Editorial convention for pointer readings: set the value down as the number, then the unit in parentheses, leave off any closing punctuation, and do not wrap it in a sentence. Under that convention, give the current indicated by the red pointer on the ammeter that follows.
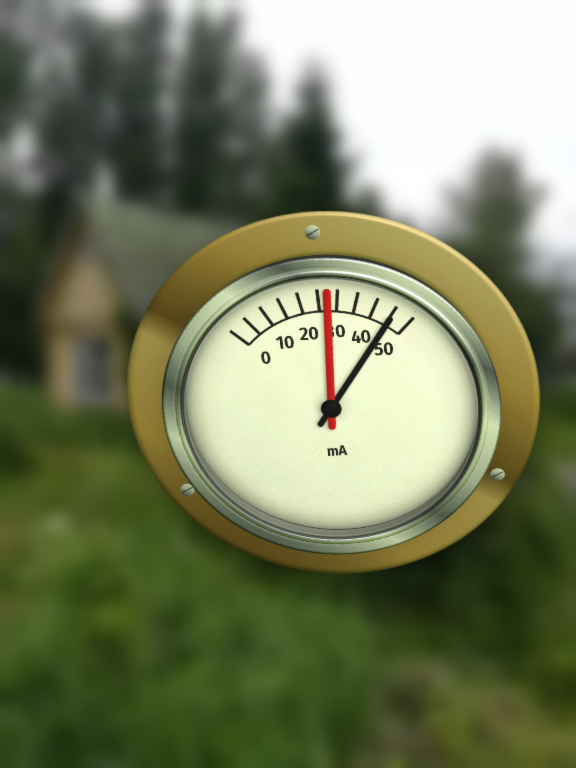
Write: 27.5 (mA)
